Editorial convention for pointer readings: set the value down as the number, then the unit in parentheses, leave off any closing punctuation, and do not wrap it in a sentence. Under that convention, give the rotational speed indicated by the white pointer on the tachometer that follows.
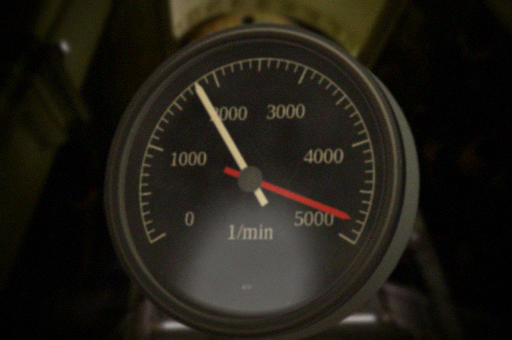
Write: 1800 (rpm)
